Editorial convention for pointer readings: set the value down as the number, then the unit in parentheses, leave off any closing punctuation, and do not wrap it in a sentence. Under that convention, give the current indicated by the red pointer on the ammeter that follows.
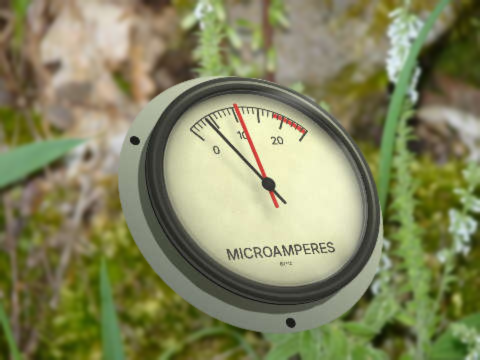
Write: 10 (µA)
